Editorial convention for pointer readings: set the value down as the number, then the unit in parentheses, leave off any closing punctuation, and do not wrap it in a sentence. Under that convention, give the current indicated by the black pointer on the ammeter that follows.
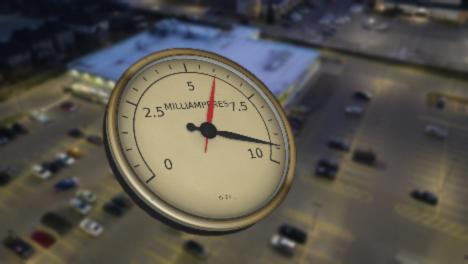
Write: 9.5 (mA)
